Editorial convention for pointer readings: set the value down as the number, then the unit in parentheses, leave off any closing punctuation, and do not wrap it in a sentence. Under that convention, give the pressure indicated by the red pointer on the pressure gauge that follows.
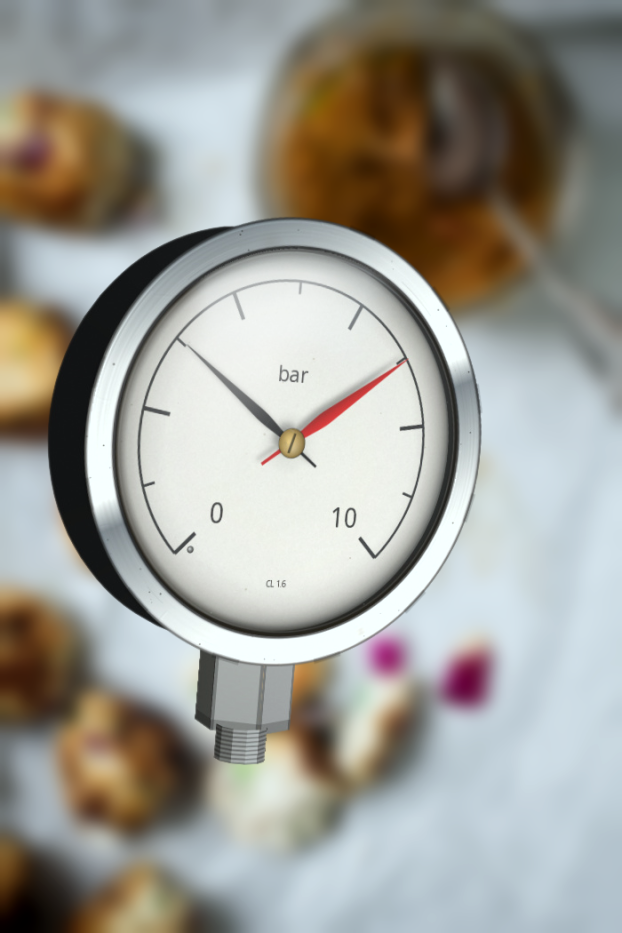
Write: 7 (bar)
